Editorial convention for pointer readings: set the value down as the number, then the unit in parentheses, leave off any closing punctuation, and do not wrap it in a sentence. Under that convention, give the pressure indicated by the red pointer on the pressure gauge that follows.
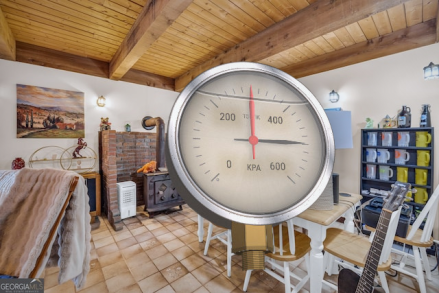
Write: 300 (kPa)
